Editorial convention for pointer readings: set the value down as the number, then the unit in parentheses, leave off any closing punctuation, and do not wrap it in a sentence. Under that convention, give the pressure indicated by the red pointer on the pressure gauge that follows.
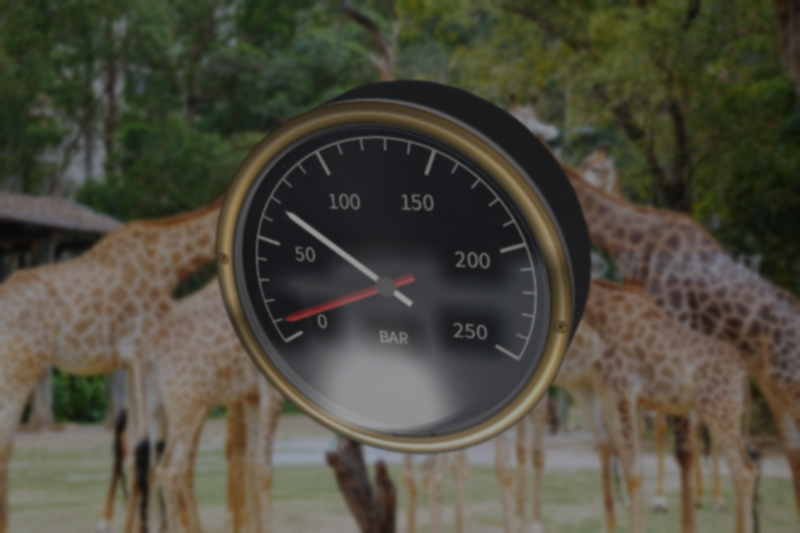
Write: 10 (bar)
